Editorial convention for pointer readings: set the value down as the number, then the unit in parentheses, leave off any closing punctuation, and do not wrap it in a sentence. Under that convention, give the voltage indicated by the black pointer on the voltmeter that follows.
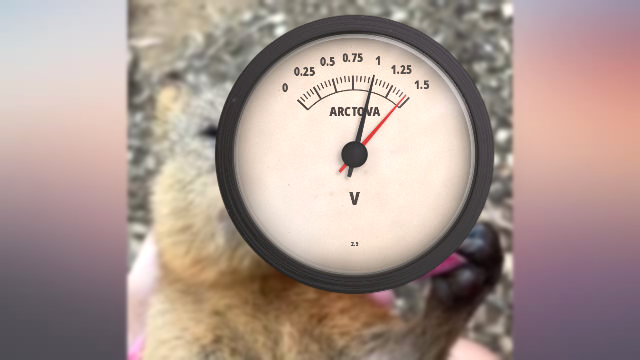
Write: 1 (V)
